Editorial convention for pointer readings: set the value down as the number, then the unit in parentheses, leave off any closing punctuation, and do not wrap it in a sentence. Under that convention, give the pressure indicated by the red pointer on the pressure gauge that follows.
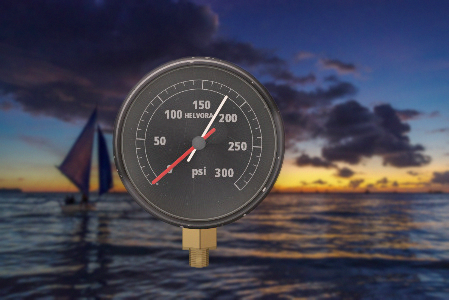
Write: 0 (psi)
